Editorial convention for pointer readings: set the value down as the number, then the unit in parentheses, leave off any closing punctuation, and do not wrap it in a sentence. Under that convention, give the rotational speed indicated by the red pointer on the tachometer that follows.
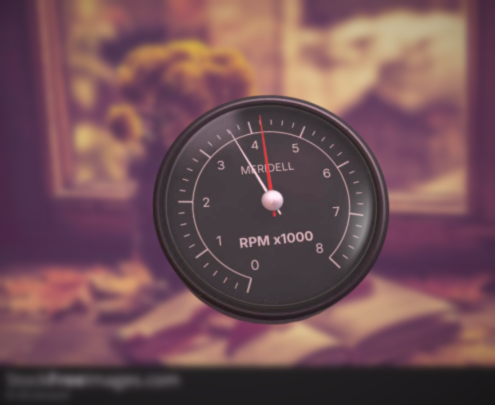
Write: 4200 (rpm)
